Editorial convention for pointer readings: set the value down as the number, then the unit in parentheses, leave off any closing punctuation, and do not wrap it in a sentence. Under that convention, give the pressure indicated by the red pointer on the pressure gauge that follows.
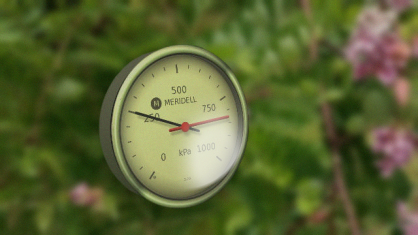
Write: 825 (kPa)
